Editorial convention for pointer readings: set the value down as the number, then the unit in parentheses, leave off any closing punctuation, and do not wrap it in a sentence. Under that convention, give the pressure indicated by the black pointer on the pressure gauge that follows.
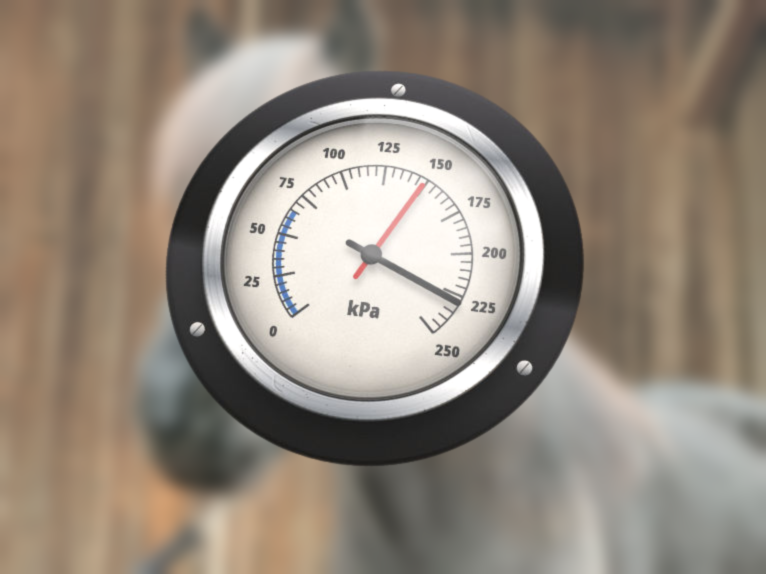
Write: 230 (kPa)
